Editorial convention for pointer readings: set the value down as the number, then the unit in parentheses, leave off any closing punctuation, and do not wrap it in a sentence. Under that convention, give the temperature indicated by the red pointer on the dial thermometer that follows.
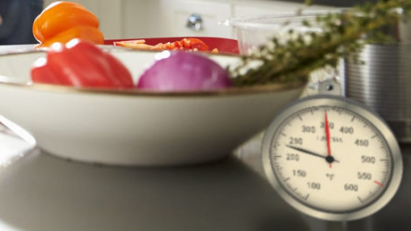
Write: 350 (°F)
